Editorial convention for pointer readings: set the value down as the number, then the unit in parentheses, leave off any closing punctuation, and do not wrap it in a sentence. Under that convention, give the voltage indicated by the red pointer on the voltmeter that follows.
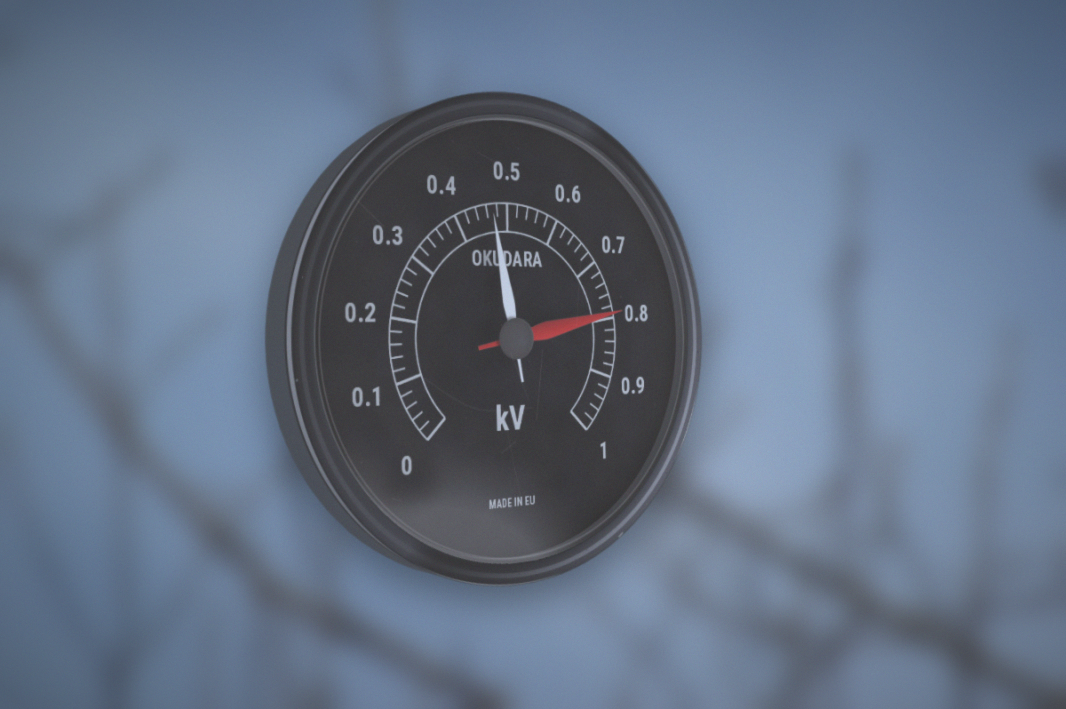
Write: 0.79 (kV)
